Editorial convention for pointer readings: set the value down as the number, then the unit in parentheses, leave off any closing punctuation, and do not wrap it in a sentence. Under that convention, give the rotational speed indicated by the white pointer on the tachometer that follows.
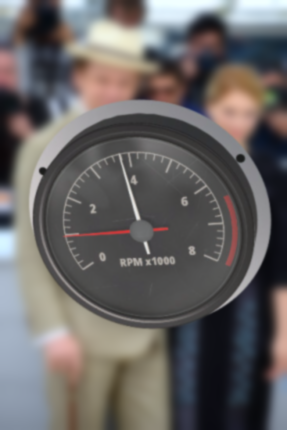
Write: 3800 (rpm)
